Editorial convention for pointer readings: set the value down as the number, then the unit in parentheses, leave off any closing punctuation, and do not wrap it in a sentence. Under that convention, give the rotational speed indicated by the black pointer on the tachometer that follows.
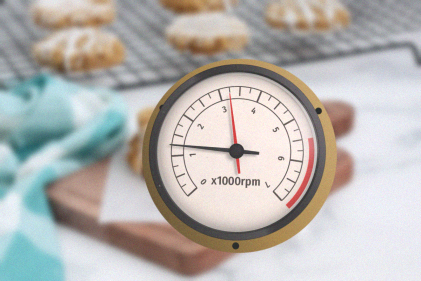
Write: 1250 (rpm)
